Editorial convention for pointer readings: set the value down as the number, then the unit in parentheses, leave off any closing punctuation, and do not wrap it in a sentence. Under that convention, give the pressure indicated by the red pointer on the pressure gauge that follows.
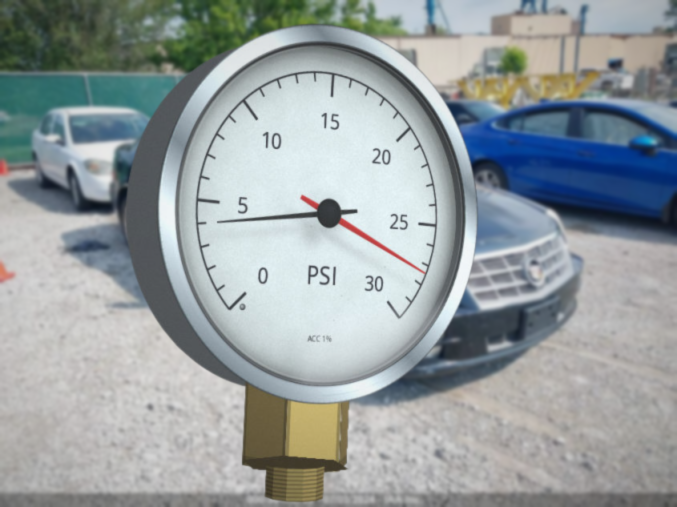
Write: 27.5 (psi)
